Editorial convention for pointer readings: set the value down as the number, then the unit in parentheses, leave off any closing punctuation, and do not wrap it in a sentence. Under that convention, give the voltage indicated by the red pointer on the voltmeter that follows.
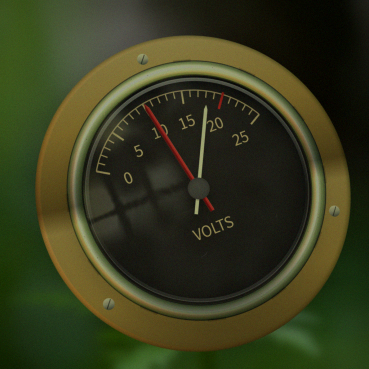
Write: 10 (V)
